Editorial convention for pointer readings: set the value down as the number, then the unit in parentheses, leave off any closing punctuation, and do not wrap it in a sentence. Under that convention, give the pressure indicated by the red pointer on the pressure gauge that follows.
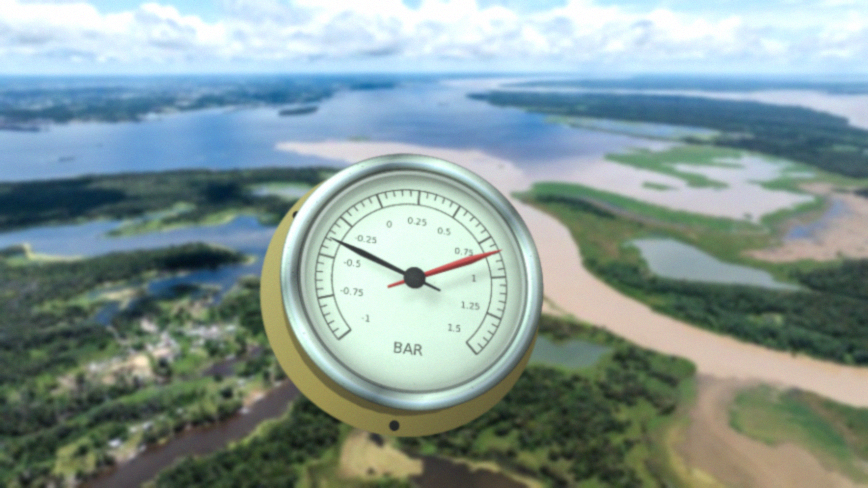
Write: 0.85 (bar)
